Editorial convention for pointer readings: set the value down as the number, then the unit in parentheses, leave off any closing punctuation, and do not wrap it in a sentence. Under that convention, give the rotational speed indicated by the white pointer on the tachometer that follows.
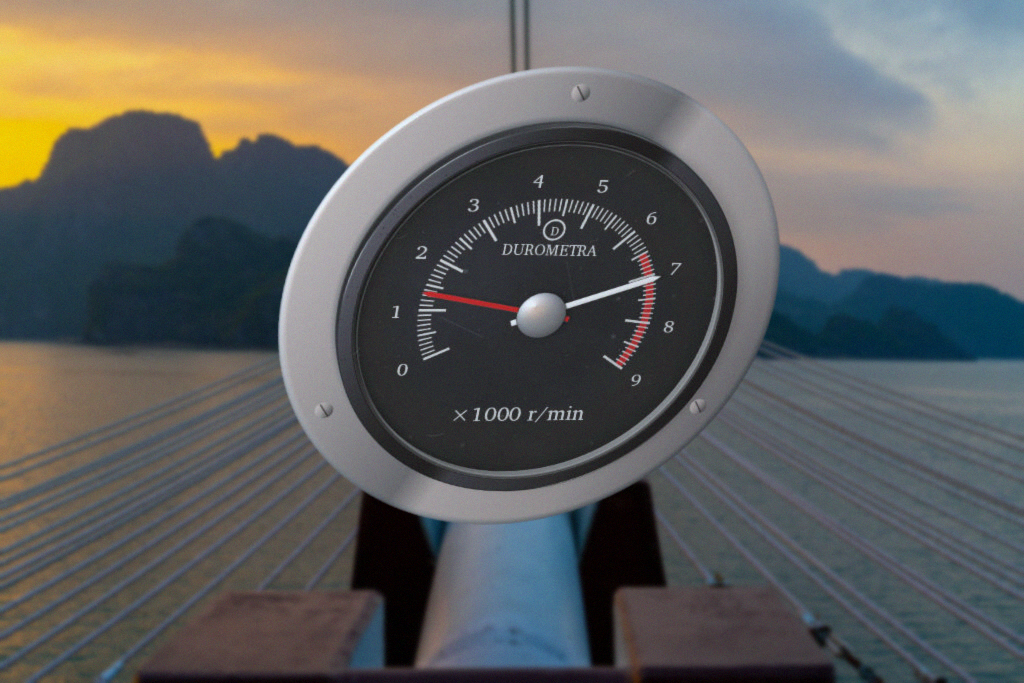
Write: 7000 (rpm)
